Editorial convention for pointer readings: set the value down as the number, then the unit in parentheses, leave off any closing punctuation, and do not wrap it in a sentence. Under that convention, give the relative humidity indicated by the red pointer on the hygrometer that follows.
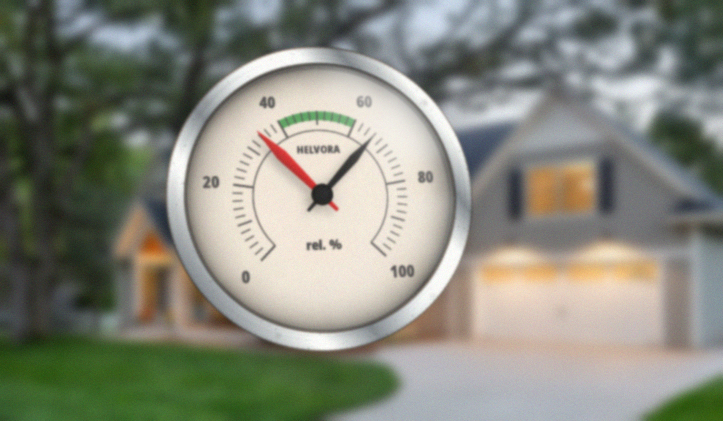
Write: 34 (%)
